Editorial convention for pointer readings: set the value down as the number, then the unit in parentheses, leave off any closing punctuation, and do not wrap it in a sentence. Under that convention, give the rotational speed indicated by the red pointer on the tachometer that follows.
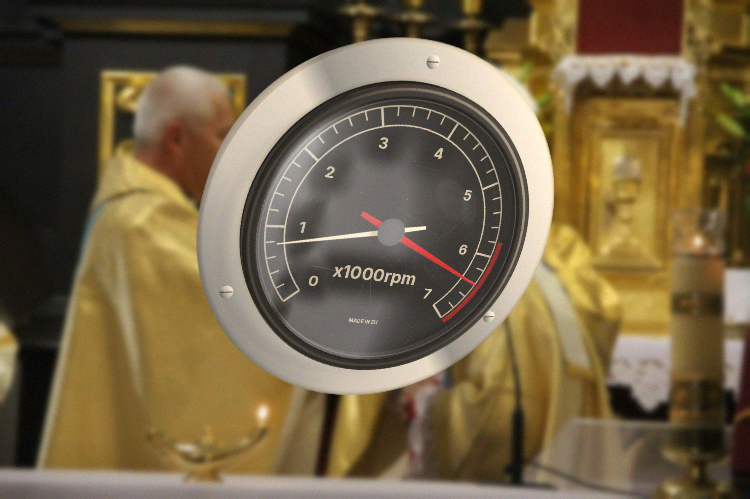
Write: 6400 (rpm)
